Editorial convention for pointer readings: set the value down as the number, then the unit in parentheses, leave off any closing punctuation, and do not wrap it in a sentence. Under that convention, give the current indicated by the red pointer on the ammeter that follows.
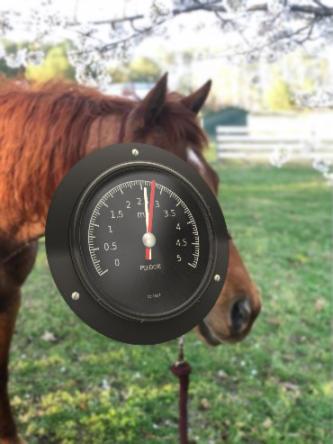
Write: 2.75 (mA)
